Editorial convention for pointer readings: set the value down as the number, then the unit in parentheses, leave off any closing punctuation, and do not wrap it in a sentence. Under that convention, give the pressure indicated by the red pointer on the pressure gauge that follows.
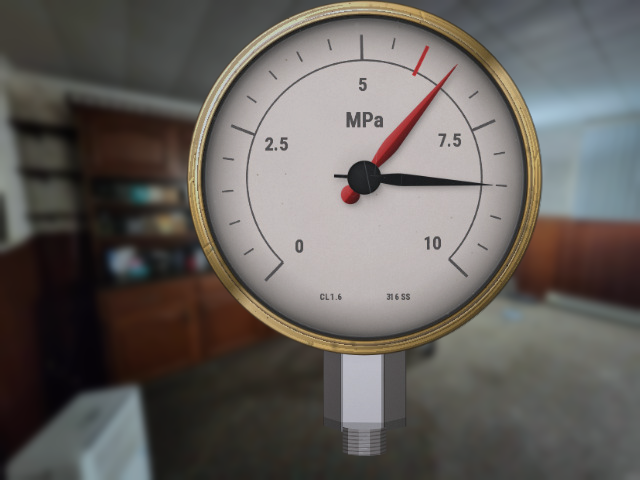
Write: 6.5 (MPa)
